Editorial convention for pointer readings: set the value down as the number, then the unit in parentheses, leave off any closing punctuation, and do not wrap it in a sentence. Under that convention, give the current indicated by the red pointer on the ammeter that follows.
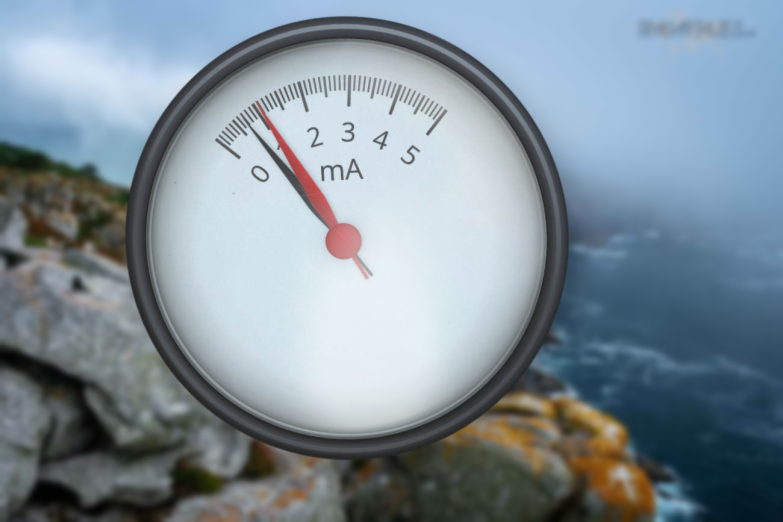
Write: 1.1 (mA)
